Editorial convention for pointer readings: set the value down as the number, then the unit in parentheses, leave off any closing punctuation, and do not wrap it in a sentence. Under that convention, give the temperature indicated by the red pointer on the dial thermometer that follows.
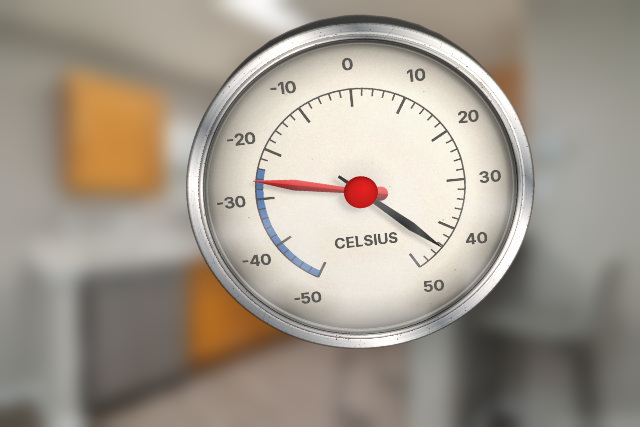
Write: -26 (°C)
